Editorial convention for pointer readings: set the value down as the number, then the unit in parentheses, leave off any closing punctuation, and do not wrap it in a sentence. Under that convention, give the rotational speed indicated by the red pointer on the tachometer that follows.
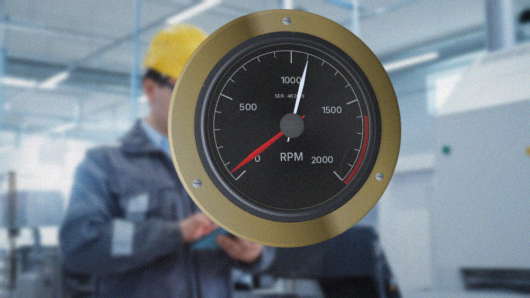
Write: 50 (rpm)
